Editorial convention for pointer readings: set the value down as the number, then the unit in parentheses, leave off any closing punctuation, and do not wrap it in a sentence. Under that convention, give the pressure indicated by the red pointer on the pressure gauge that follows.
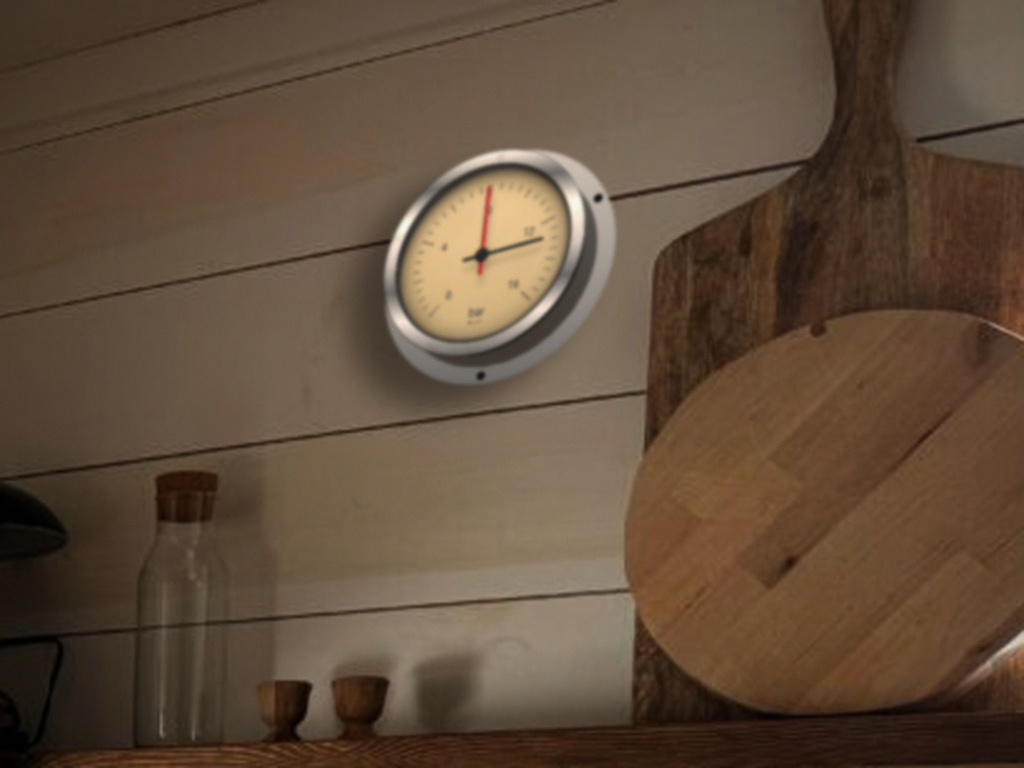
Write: 8 (bar)
